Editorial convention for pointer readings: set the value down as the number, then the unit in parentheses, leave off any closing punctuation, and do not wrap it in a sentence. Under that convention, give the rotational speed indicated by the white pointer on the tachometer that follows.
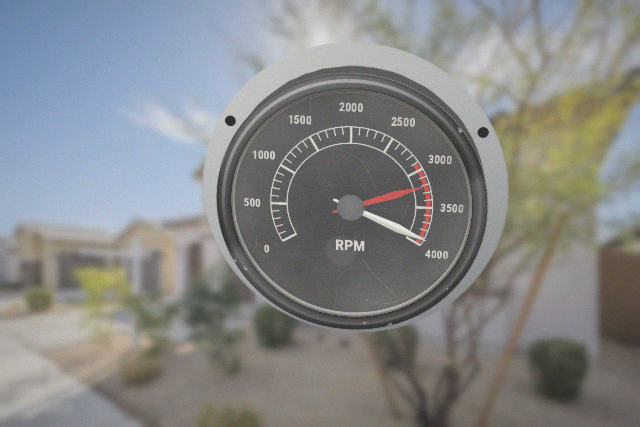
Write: 3900 (rpm)
